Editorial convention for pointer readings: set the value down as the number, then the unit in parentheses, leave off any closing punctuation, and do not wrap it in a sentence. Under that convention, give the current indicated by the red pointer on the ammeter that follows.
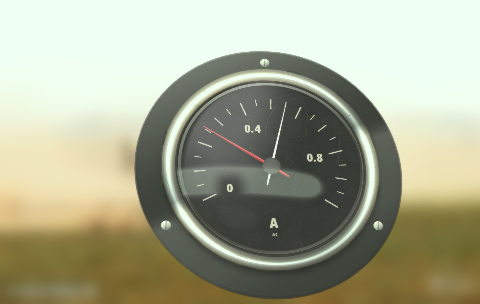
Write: 0.25 (A)
